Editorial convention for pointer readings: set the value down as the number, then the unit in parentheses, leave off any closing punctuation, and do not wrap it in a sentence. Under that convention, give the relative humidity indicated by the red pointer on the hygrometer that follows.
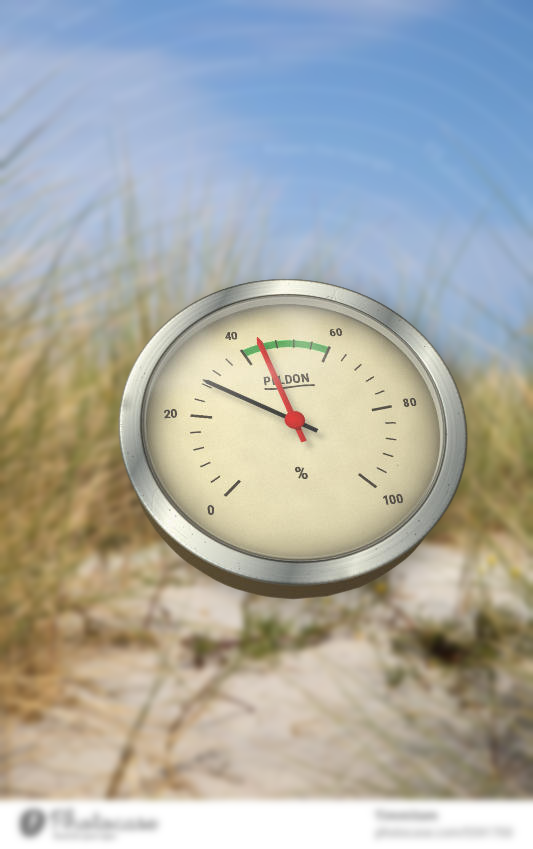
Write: 44 (%)
